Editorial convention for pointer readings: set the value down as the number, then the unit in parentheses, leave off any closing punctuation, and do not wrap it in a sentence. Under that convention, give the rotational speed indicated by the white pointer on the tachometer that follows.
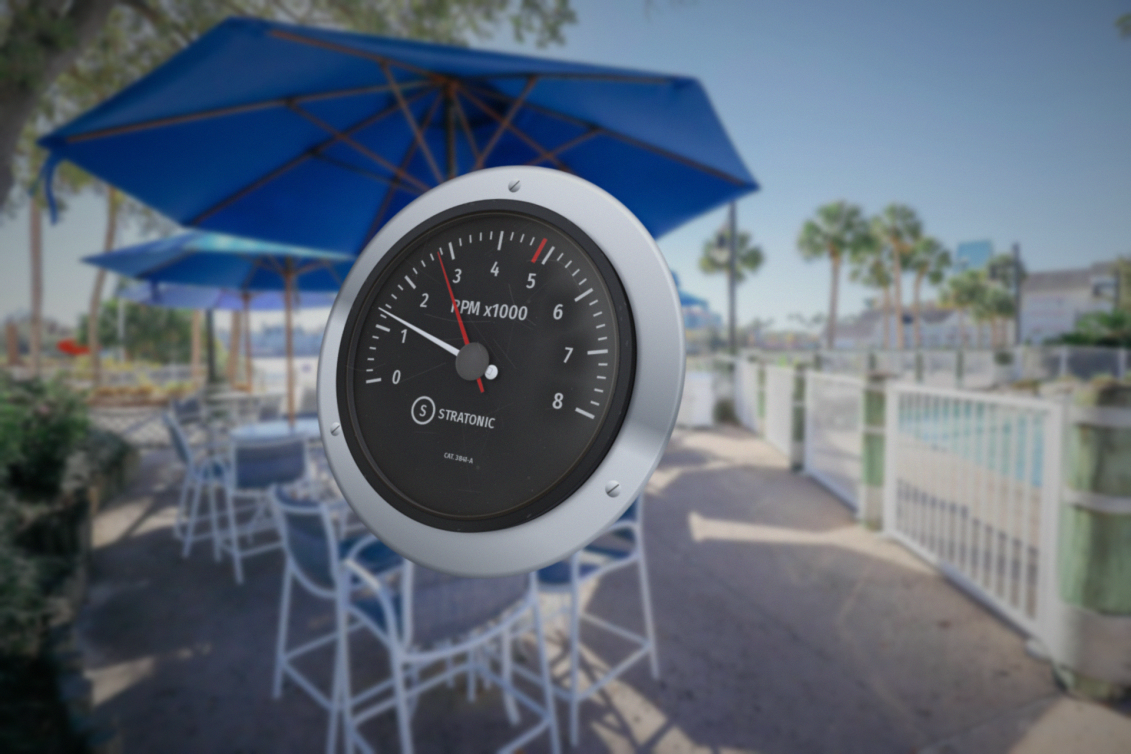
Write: 1300 (rpm)
